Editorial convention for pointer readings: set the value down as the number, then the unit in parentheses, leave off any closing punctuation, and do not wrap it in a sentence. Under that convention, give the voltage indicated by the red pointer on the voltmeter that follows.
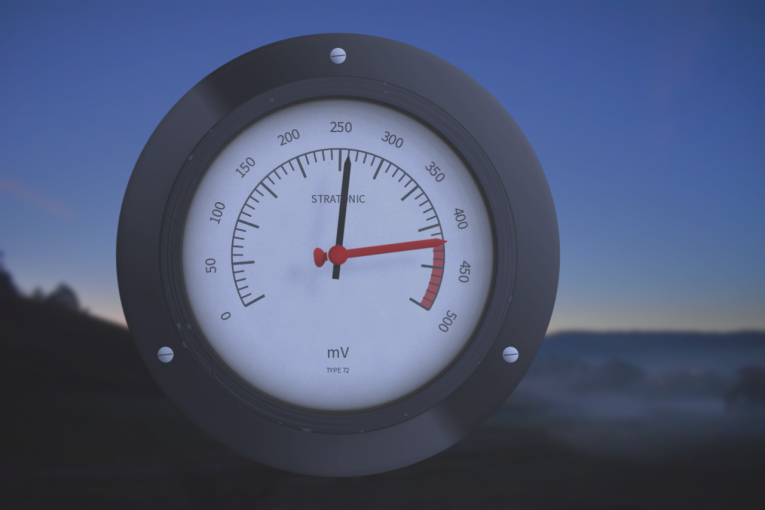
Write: 420 (mV)
